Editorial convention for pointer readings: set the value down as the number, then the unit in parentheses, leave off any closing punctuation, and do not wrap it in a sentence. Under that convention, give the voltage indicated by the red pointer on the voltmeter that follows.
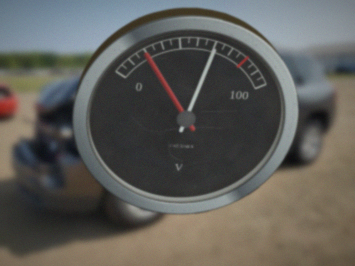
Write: 20 (V)
